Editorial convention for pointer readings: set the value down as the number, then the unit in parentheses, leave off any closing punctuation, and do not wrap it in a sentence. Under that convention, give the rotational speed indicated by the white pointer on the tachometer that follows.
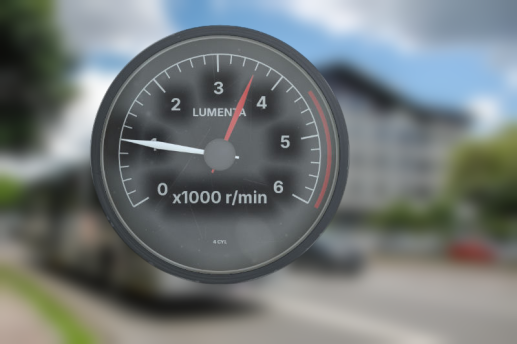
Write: 1000 (rpm)
